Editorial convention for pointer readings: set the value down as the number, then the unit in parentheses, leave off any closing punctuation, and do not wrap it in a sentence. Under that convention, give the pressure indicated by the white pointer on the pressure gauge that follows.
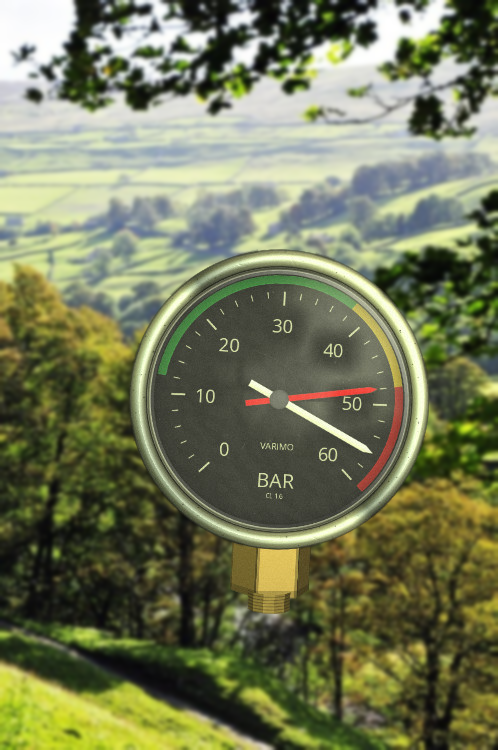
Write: 56 (bar)
